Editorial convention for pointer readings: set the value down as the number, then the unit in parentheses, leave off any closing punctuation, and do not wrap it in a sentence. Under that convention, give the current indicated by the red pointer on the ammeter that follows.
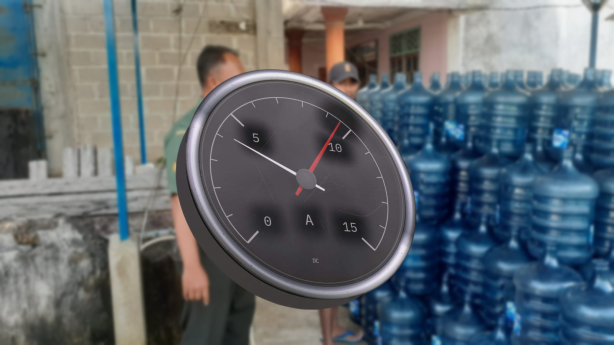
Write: 9.5 (A)
